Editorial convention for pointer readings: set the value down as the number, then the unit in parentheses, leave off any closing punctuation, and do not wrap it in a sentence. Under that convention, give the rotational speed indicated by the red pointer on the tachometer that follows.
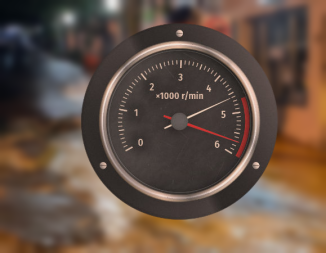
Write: 5700 (rpm)
